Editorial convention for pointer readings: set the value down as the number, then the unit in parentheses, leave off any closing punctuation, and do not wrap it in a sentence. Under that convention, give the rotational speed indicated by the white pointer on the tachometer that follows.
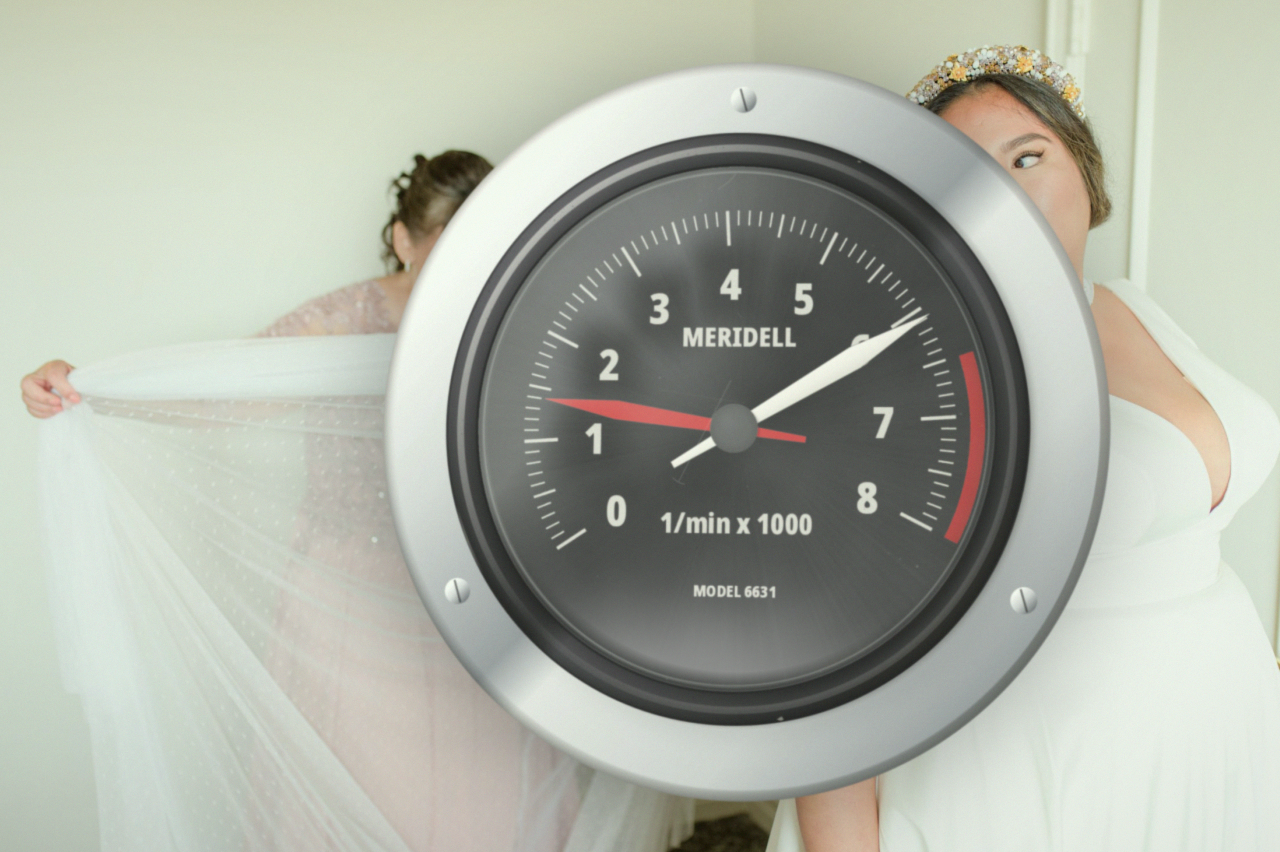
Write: 6100 (rpm)
